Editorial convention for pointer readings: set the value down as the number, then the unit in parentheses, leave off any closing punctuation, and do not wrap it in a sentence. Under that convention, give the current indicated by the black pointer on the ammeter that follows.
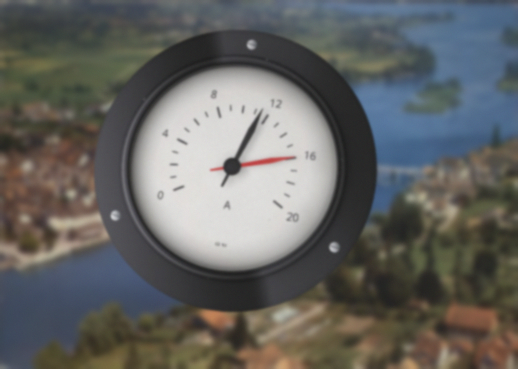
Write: 11.5 (A)
